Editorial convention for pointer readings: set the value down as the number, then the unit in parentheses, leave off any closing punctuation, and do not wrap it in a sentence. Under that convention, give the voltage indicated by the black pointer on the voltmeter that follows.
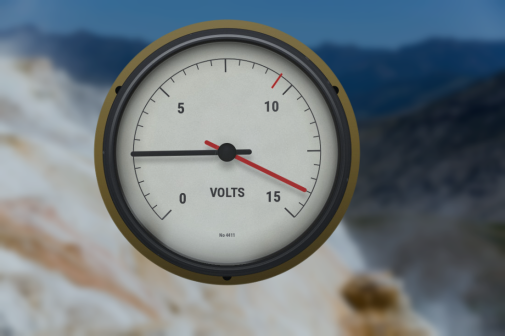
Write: 2.5 (V)
